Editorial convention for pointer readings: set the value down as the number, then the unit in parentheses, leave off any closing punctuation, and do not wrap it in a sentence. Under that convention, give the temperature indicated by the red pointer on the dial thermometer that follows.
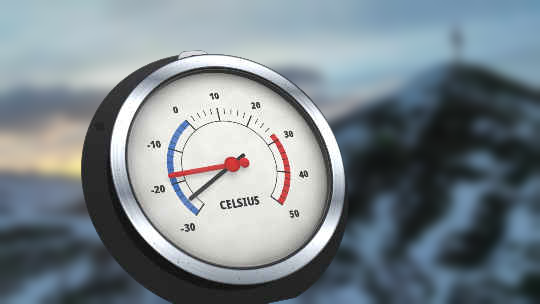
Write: -18 (°C)
